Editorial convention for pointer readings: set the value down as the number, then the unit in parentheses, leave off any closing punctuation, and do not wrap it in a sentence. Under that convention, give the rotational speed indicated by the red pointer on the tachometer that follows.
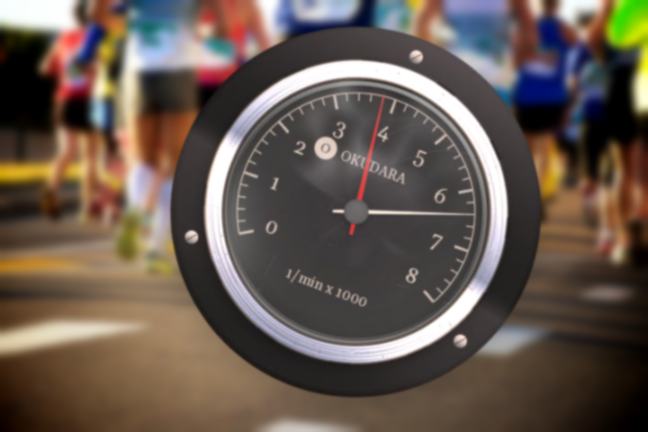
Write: 3800 (rpm)
